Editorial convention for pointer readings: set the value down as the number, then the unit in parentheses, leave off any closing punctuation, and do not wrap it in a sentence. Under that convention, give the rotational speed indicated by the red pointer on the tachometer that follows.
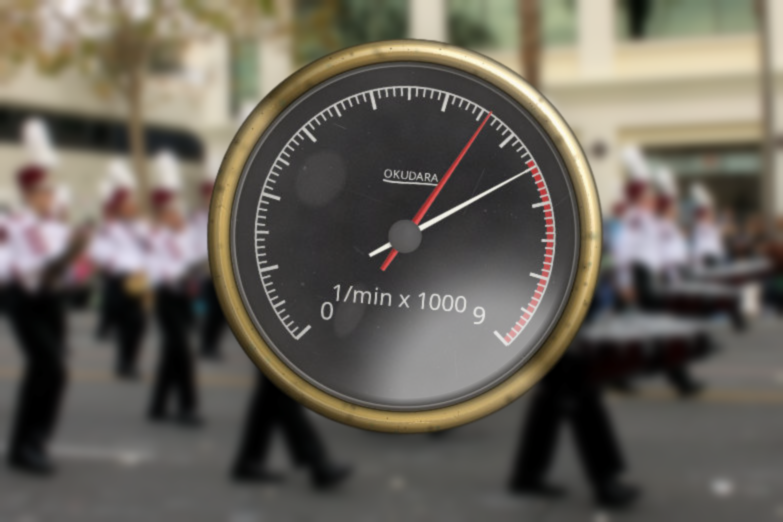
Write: 5600 (rpm)
